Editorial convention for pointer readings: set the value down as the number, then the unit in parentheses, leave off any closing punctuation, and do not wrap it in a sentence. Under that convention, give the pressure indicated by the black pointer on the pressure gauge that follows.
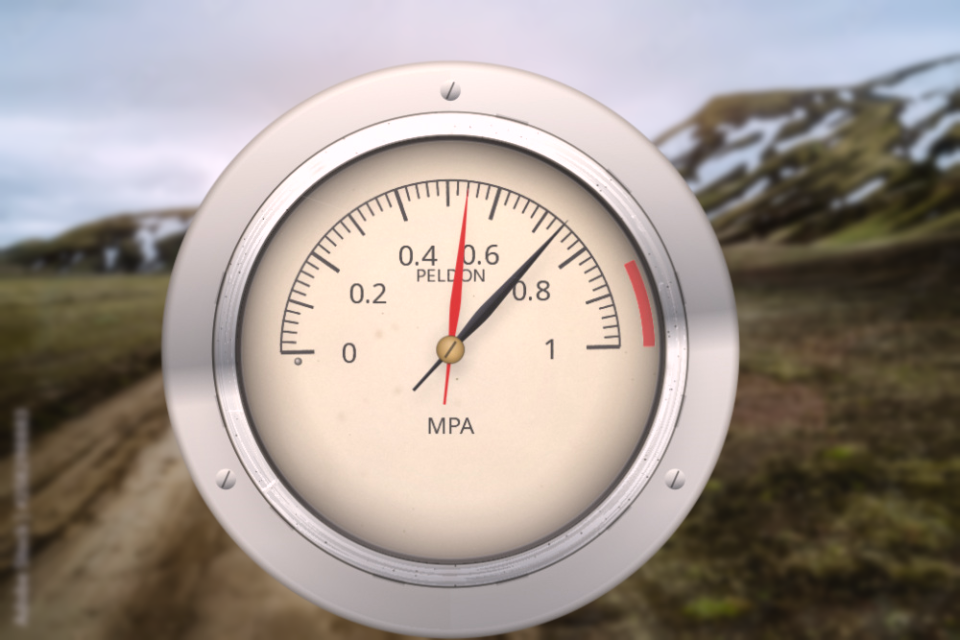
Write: 0.74 (MPa)
